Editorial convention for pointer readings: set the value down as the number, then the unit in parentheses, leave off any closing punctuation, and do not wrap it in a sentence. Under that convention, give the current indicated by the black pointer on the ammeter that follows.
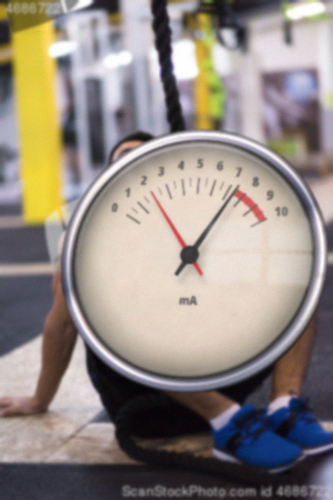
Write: 7.5 (mA)
